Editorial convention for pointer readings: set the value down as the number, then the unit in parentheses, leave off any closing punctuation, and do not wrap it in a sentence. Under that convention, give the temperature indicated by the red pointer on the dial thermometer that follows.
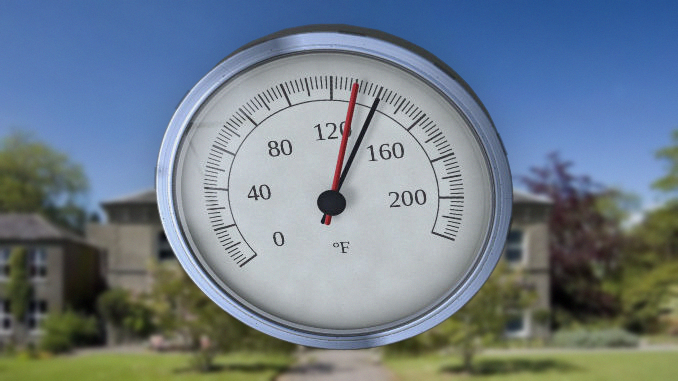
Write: 130 (°F)
